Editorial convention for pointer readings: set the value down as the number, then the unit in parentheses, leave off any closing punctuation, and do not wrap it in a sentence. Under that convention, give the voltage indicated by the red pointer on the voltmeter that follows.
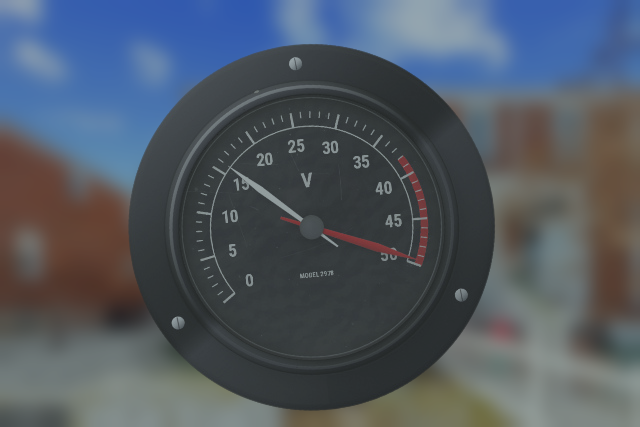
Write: 49.5 (V)
